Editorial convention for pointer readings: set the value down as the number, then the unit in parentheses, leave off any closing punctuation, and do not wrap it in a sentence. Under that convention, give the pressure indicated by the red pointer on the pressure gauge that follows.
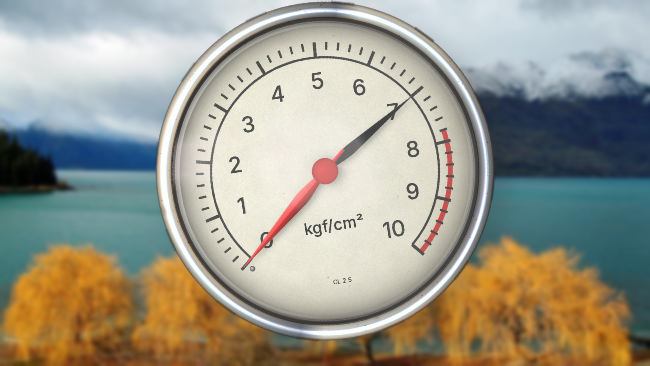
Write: 0 (kg/cm²)
